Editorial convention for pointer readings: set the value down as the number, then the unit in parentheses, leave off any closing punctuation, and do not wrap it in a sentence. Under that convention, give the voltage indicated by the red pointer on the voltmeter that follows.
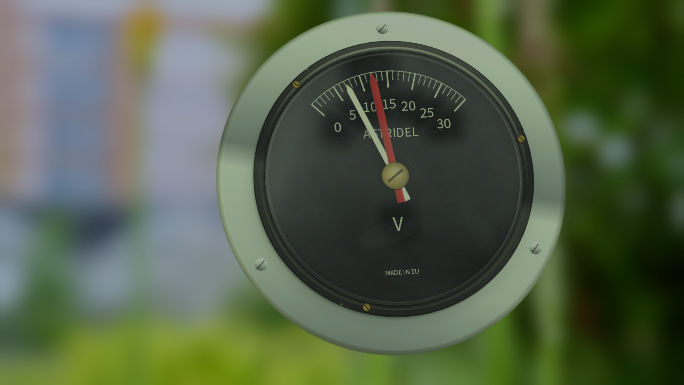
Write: 12 (V)
